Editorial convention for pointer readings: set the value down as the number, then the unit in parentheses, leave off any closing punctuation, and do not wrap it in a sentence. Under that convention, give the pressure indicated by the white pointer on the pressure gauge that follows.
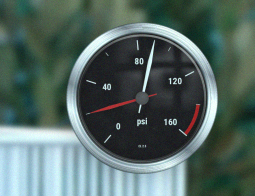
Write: 90 (psi)
